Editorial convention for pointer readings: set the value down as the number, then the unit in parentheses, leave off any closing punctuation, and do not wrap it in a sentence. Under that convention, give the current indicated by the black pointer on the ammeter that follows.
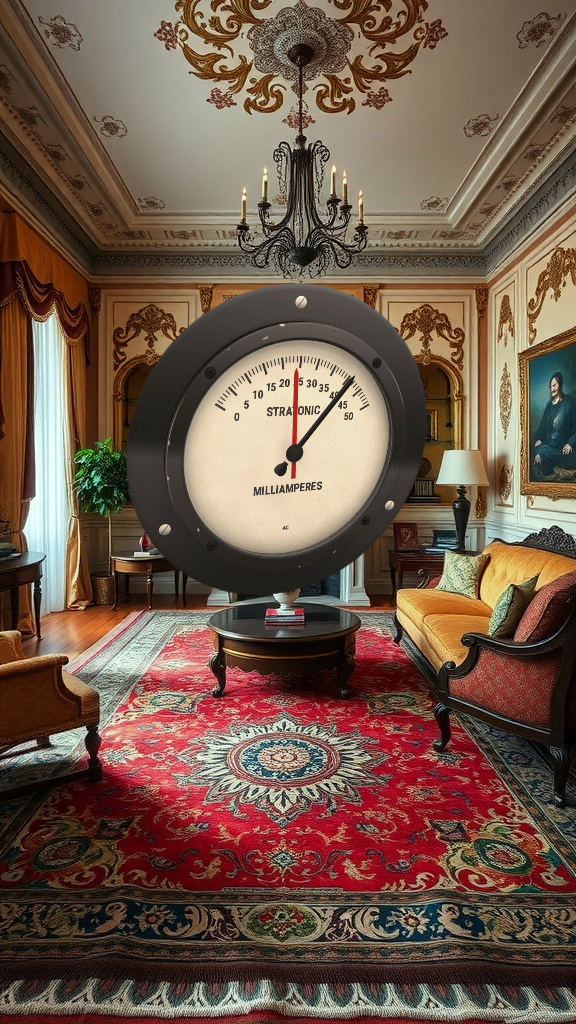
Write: 40 (mA)
